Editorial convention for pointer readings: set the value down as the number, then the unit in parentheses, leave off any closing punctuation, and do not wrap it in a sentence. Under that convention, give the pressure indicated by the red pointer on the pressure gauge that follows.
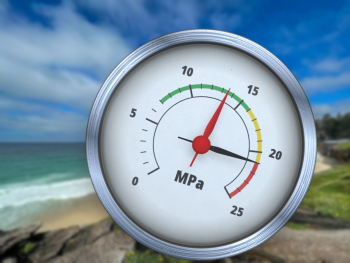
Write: 13.5 (MPa)
